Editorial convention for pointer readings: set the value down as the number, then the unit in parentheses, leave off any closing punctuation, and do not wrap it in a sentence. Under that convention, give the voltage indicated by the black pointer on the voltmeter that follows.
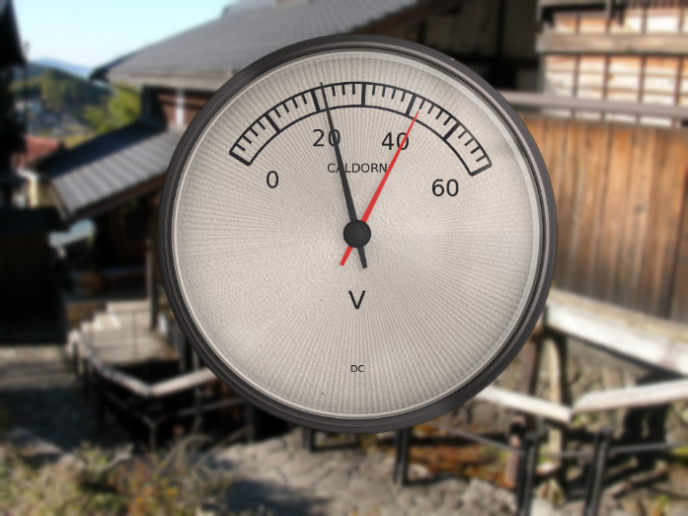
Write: 22 (V)
